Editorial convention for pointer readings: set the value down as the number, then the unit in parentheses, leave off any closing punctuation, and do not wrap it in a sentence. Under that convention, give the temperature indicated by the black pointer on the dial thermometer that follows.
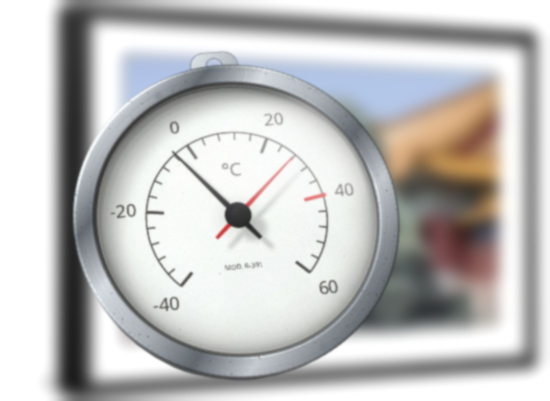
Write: -4 (°C)
